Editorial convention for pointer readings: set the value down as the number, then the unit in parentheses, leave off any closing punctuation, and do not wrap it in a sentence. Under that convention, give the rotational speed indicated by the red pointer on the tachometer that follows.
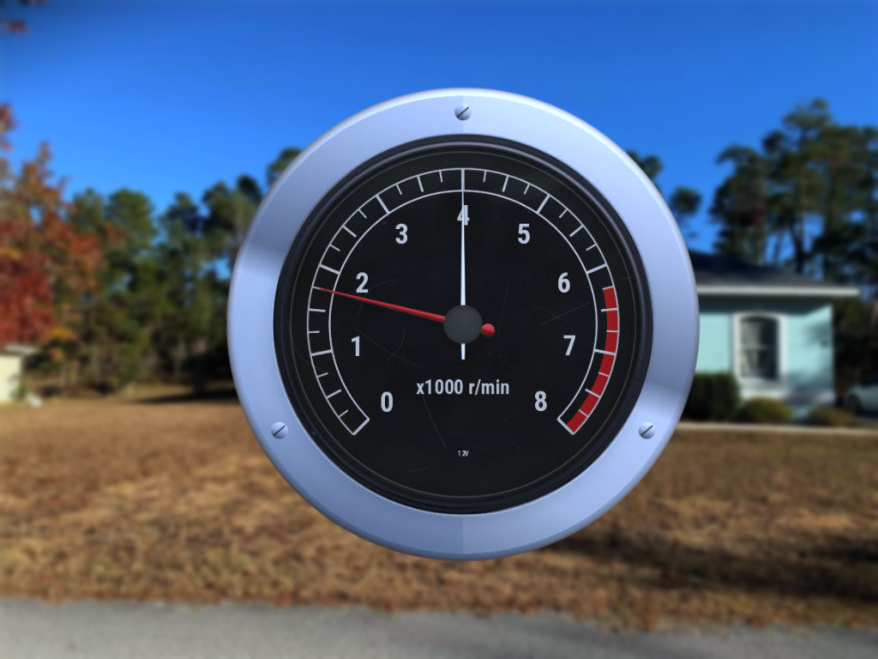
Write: 1750 (rpm)
